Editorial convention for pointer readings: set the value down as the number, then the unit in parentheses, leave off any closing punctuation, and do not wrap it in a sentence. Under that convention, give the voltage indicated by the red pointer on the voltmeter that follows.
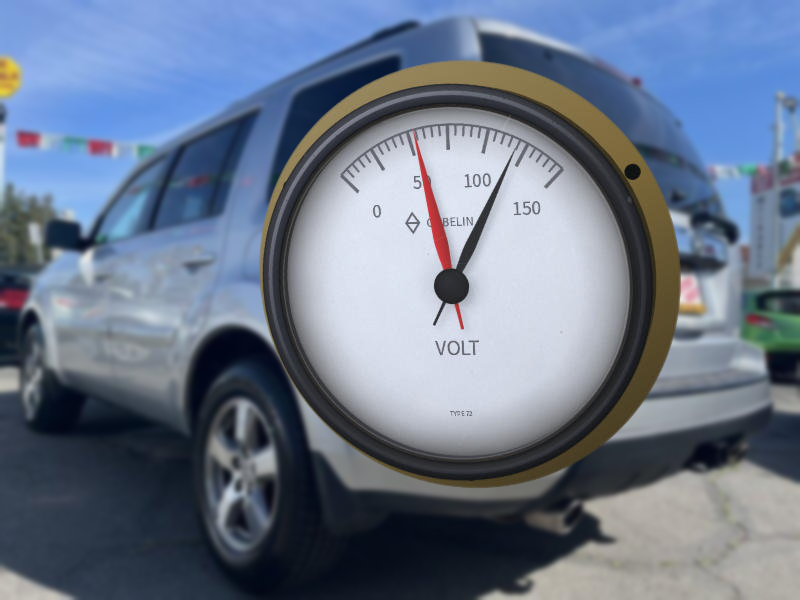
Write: 55 (V)
